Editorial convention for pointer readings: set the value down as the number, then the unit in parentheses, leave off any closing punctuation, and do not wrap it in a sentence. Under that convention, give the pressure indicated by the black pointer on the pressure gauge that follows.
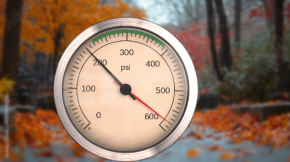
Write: 200 (psi)
